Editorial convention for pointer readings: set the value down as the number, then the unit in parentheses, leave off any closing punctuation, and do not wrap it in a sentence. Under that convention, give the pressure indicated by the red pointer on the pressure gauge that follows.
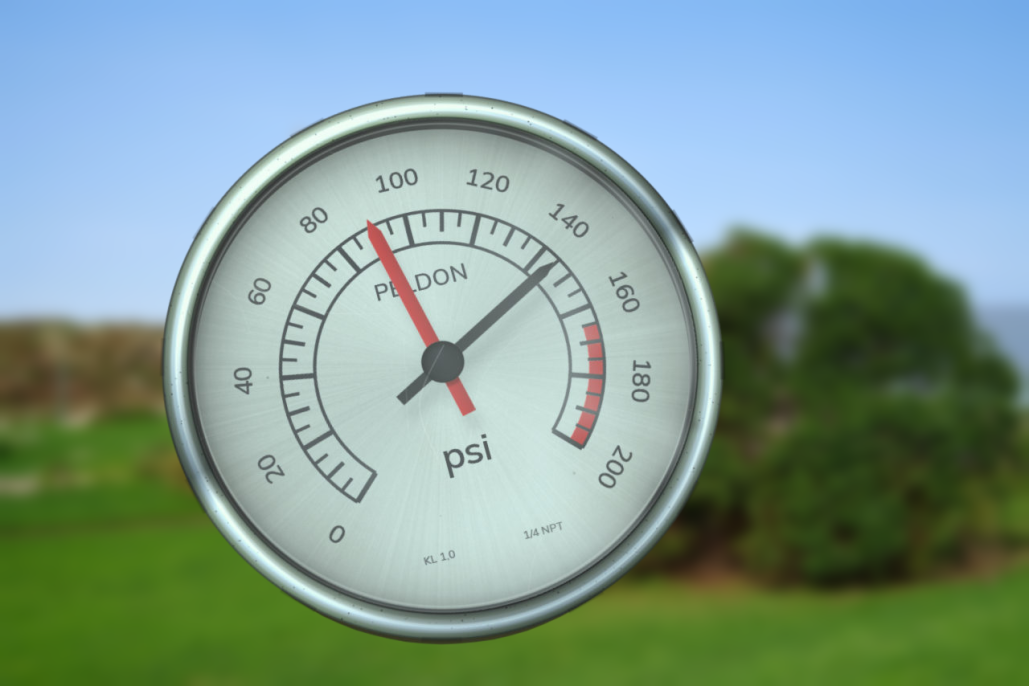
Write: 90 (psi)
